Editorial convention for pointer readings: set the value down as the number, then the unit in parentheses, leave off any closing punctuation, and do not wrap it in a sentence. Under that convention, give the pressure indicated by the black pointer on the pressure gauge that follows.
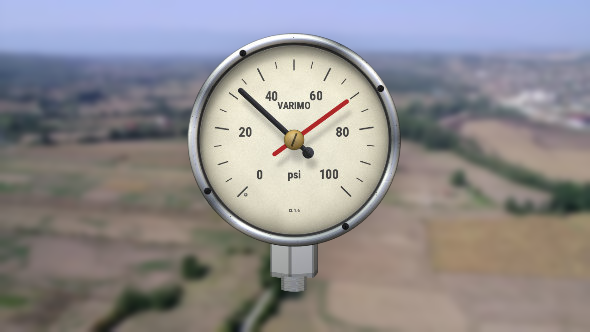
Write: 32.5 (psi)
